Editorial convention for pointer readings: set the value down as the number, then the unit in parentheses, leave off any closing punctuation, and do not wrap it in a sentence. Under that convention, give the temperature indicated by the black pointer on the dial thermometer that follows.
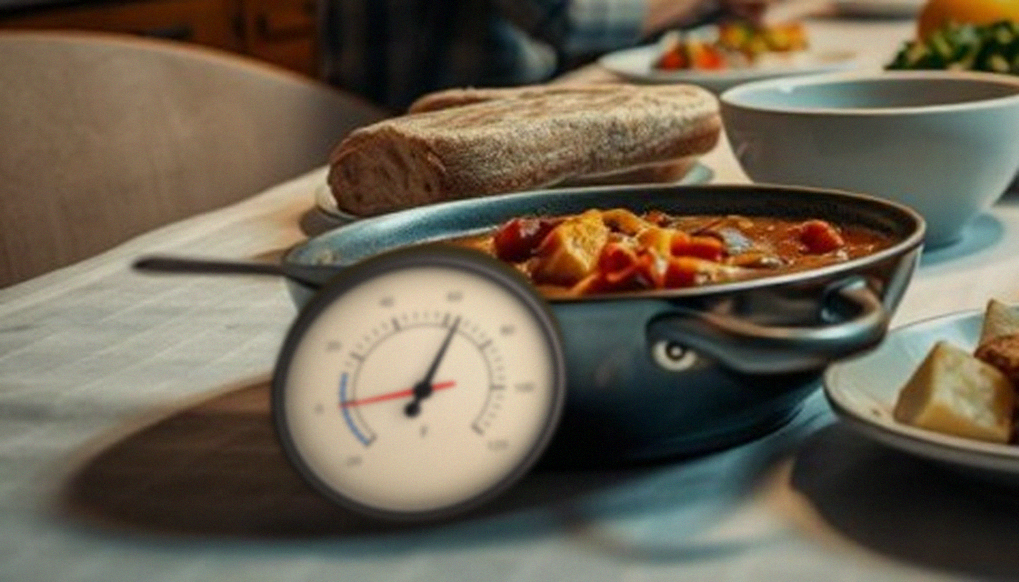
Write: 64 (°F)
